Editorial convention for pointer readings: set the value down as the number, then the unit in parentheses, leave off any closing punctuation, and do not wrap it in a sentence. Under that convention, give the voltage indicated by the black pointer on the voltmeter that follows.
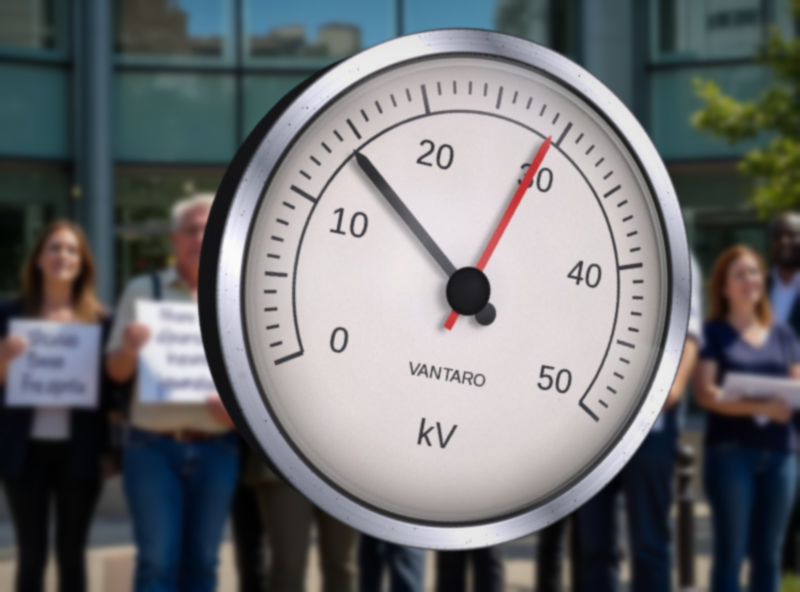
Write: 14 (kV)
